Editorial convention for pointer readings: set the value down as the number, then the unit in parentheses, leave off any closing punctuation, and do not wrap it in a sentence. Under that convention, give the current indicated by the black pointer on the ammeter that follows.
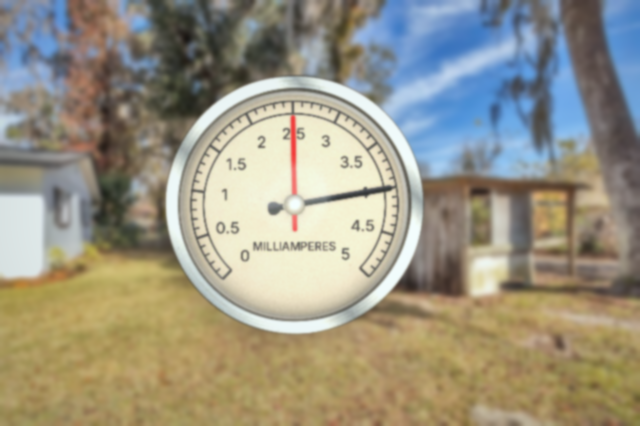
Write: 4 (mA)
